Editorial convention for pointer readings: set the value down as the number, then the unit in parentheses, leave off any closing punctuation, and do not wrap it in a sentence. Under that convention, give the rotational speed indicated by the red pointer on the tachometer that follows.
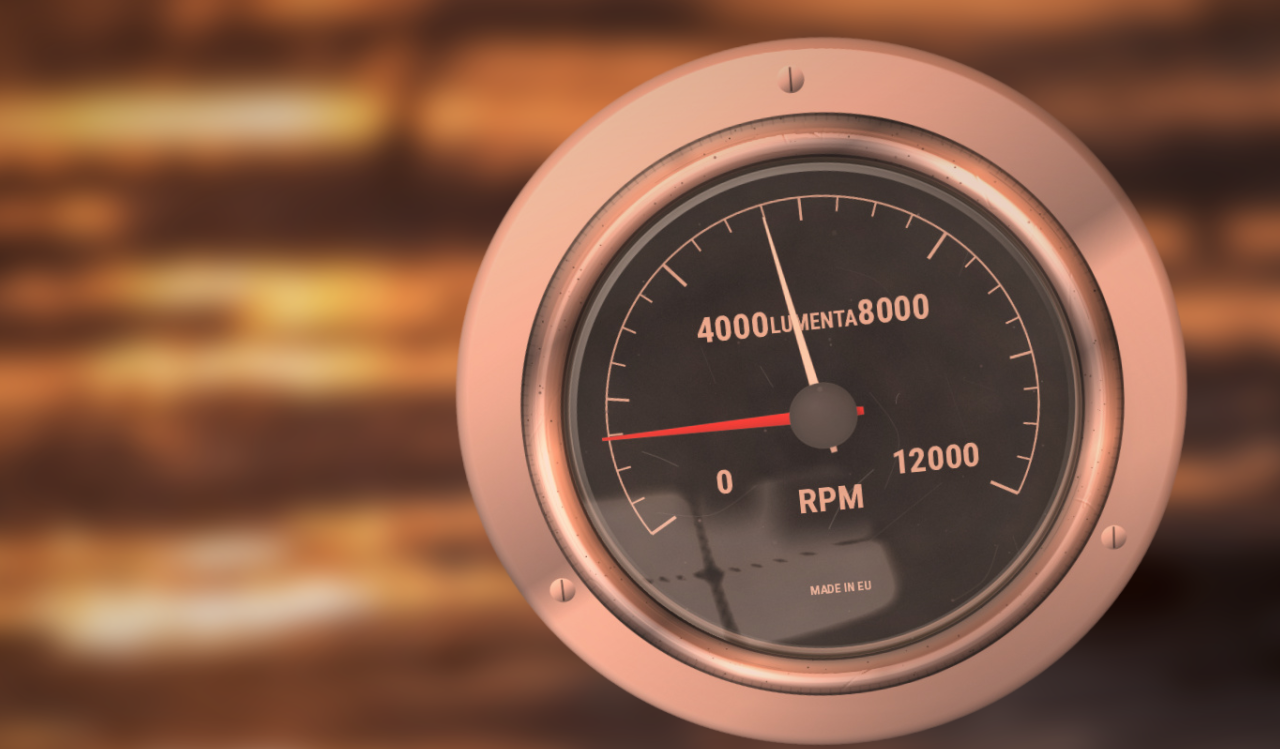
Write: 1500 (rpm)
